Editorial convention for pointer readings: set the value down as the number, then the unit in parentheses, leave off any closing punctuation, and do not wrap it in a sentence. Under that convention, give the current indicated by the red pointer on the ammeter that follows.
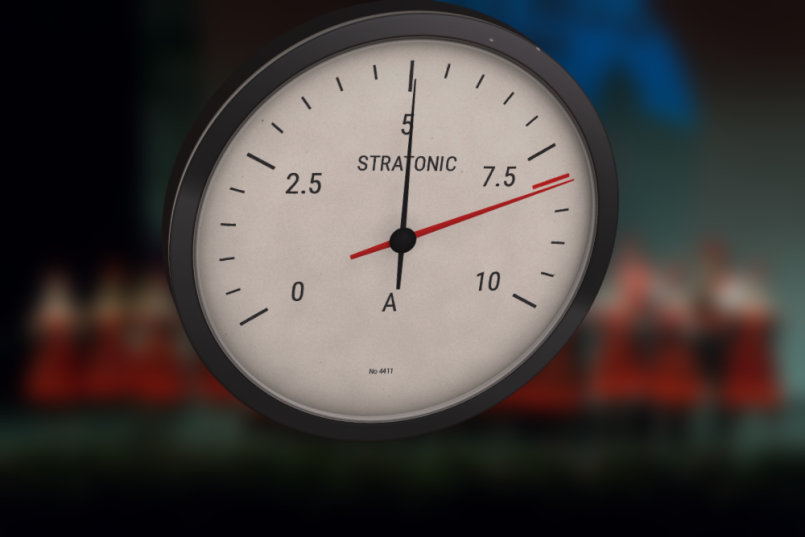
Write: 8 (A)
